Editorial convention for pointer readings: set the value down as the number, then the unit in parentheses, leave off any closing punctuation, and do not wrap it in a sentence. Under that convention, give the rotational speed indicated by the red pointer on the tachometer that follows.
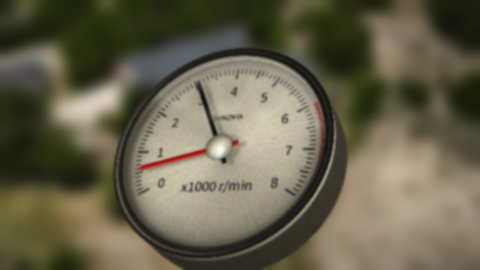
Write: 500 (rpm)
